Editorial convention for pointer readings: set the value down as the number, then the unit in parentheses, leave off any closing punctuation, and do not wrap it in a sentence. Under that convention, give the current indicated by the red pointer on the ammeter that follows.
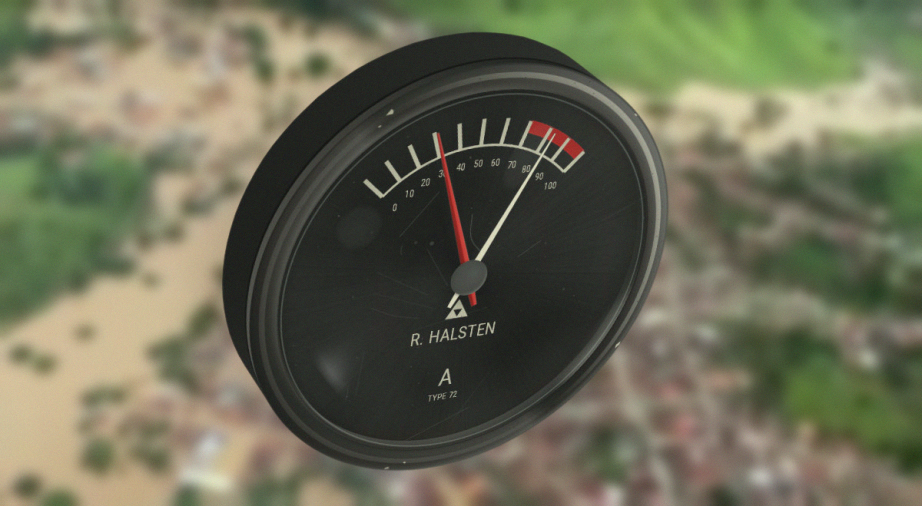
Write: 30 (A)
